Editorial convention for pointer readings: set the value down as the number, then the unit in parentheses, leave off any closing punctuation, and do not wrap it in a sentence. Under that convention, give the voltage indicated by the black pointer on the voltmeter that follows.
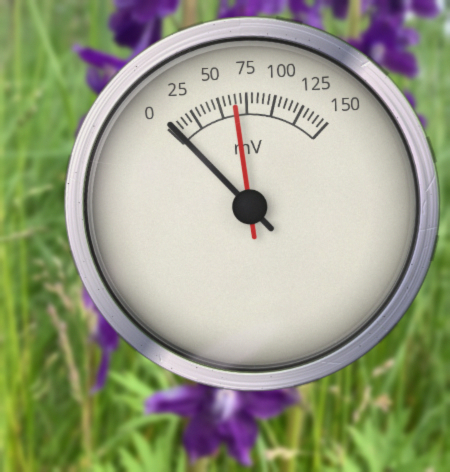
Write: 5 (mV)
